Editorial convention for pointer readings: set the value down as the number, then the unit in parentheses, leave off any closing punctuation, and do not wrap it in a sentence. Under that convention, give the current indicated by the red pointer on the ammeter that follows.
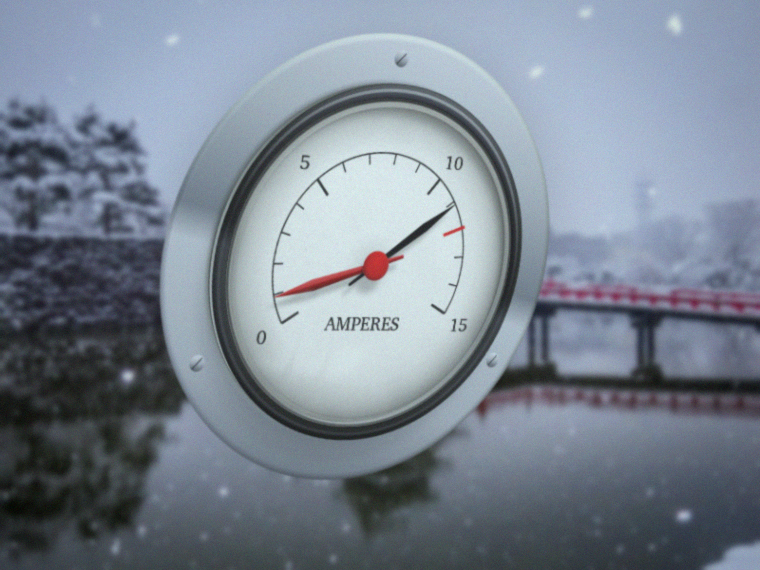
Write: 1 (A)
